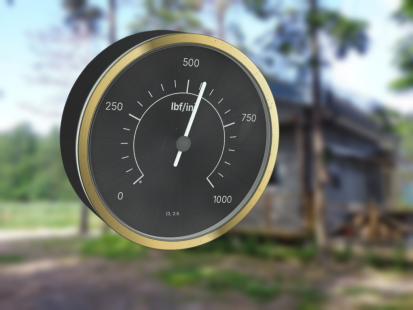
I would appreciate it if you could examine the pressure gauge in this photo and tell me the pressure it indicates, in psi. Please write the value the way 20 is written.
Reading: 550
